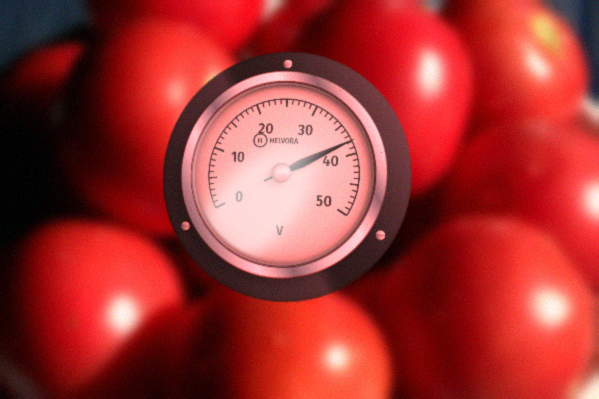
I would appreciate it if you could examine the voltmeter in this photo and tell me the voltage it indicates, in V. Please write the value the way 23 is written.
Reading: 38
